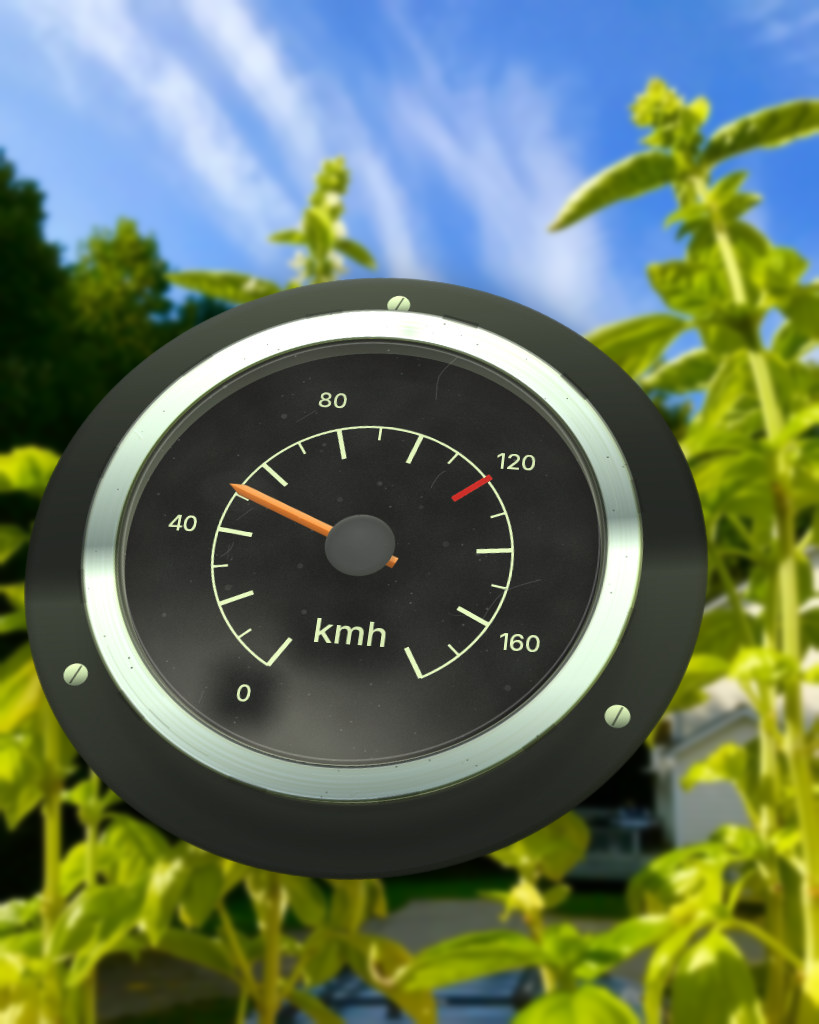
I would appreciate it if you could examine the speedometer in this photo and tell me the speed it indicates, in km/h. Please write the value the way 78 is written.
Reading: 50
